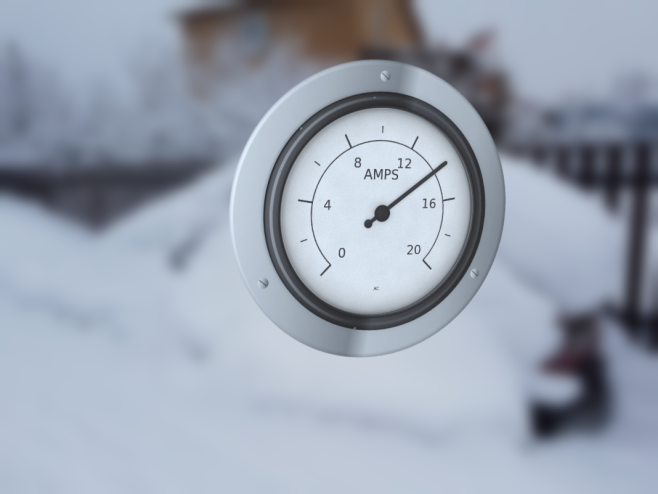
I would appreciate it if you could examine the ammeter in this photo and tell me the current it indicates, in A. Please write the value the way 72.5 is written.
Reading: 14
